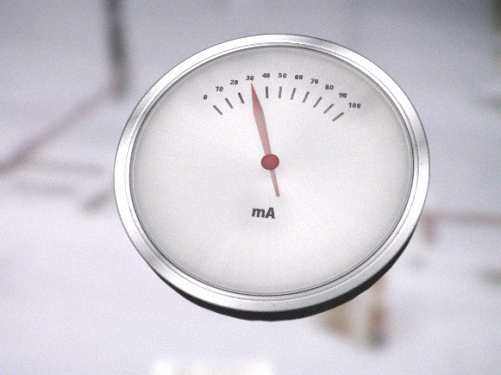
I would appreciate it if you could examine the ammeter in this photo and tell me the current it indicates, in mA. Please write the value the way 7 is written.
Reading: 30
